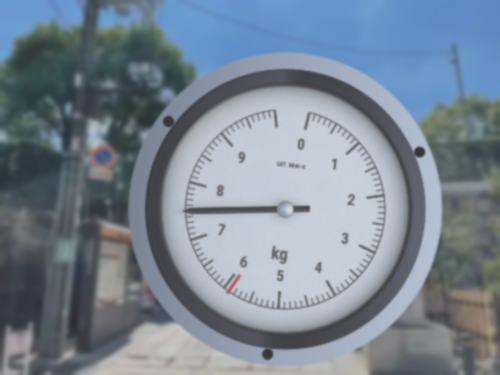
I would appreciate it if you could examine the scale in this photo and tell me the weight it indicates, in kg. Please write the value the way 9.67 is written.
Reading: 7.5
